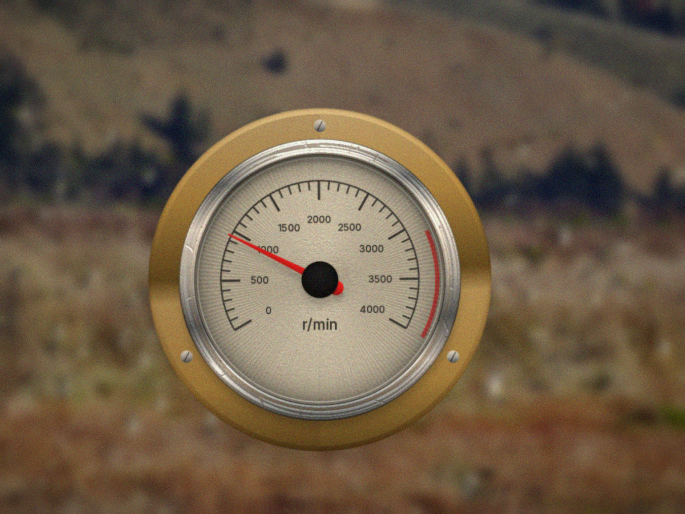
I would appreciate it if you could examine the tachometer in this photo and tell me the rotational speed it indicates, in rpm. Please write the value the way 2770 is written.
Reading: 950
